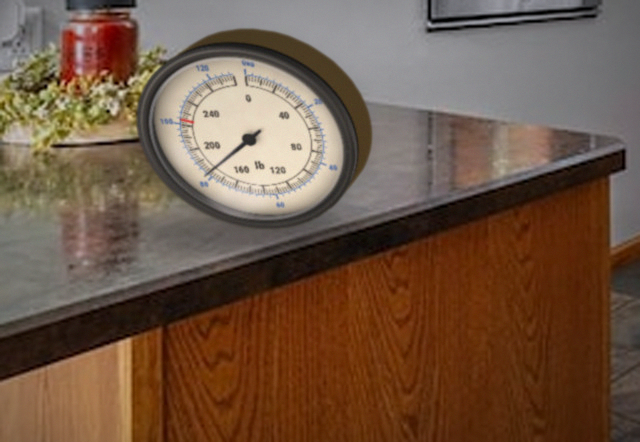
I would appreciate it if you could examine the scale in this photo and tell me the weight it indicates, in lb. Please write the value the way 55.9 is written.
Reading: 180
